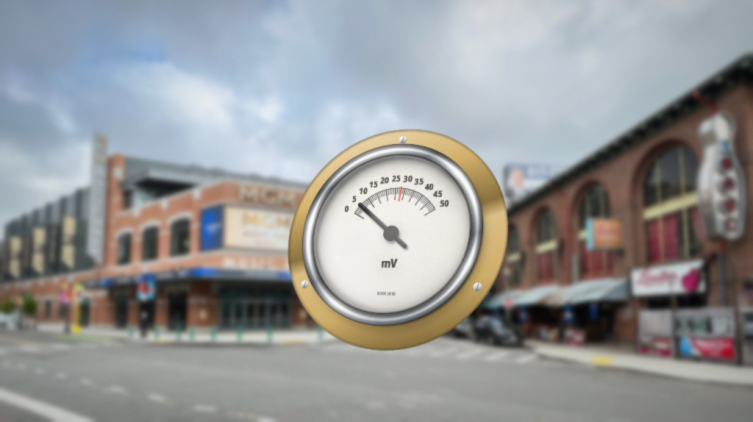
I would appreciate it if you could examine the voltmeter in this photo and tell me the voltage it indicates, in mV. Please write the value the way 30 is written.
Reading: 5
